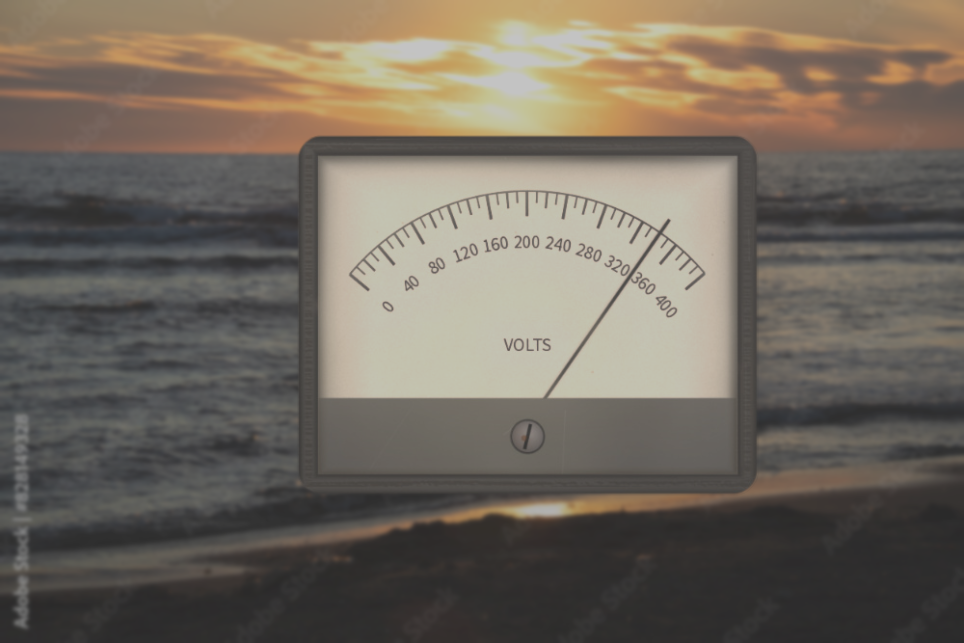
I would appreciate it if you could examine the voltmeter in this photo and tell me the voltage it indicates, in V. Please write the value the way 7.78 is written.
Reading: 340
